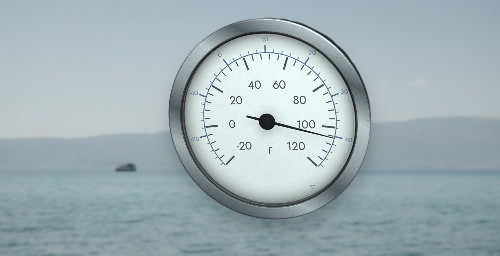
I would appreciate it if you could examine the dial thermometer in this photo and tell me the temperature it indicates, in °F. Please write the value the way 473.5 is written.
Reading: 104
